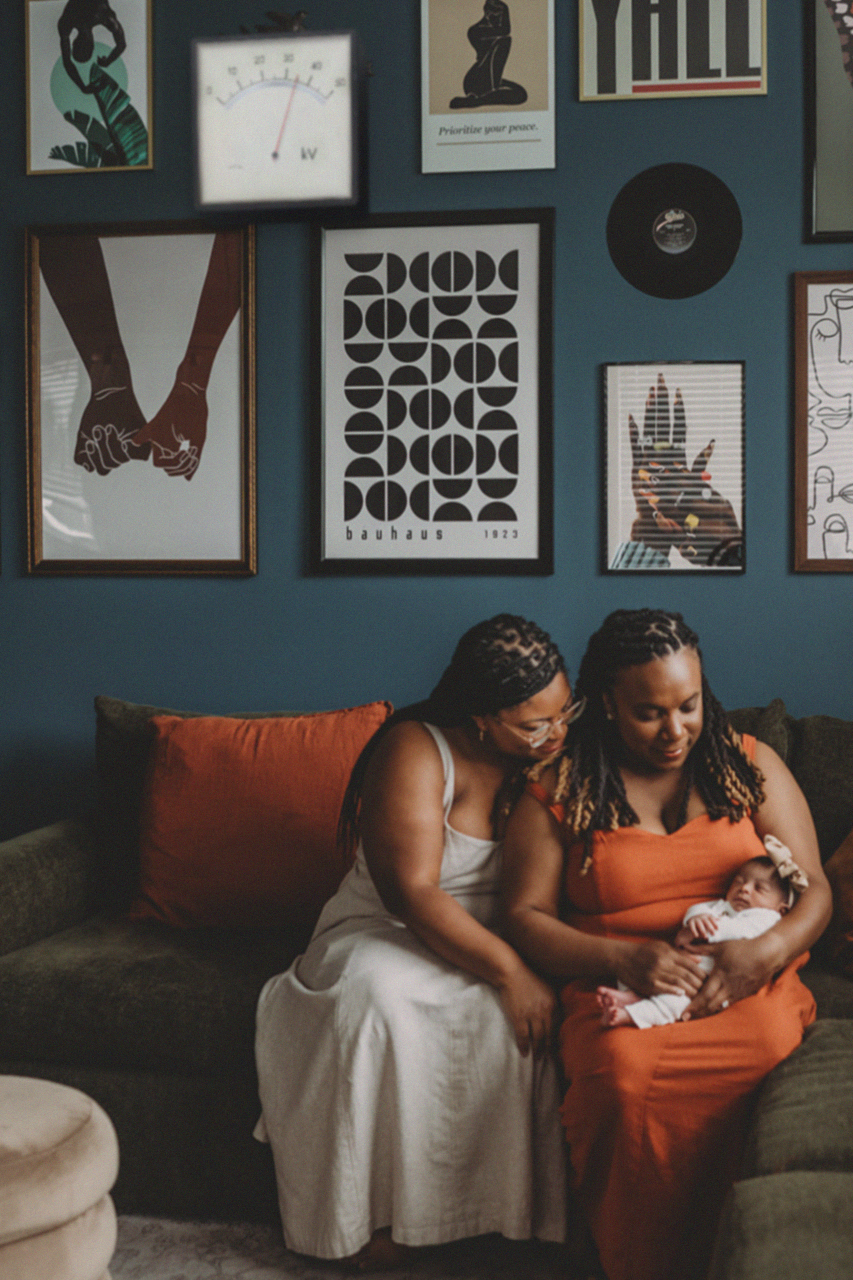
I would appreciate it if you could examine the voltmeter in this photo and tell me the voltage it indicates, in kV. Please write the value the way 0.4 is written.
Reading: 35
